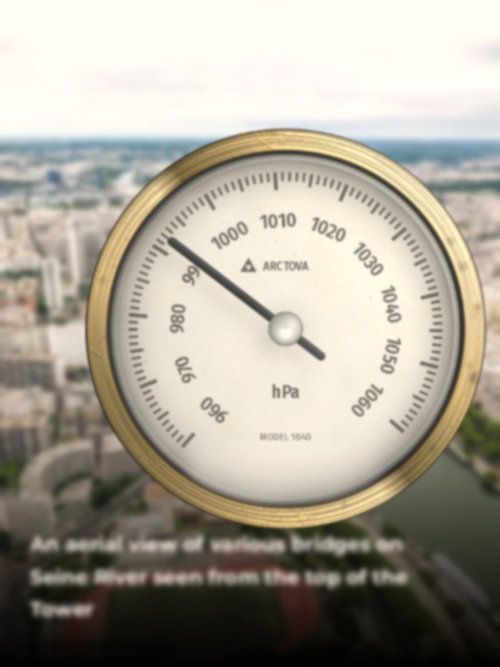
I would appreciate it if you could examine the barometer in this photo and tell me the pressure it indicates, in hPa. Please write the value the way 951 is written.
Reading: 992
